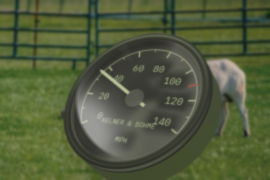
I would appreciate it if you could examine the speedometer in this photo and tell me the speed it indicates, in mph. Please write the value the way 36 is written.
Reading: 35
